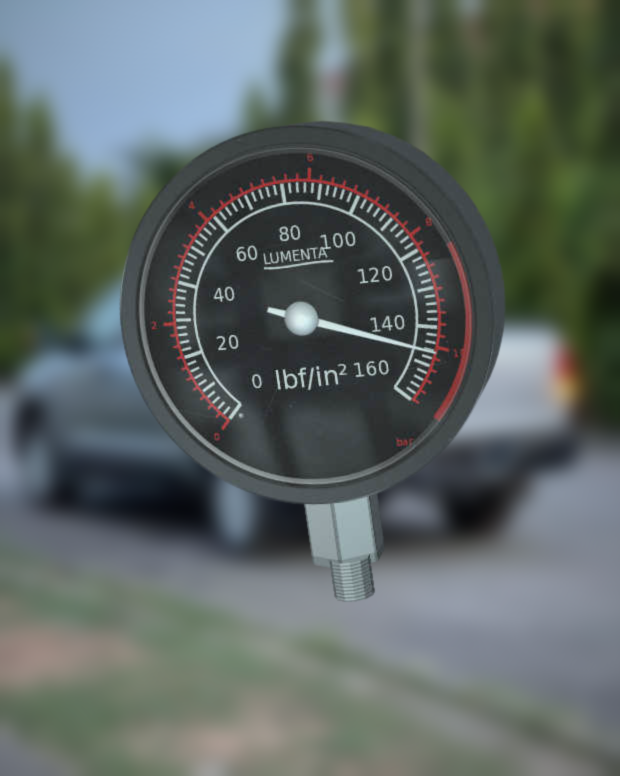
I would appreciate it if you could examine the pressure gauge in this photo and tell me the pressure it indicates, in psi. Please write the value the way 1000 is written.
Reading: 146
